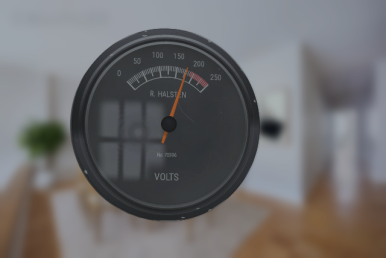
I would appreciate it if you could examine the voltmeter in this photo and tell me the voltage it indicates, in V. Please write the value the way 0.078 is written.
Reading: 175
